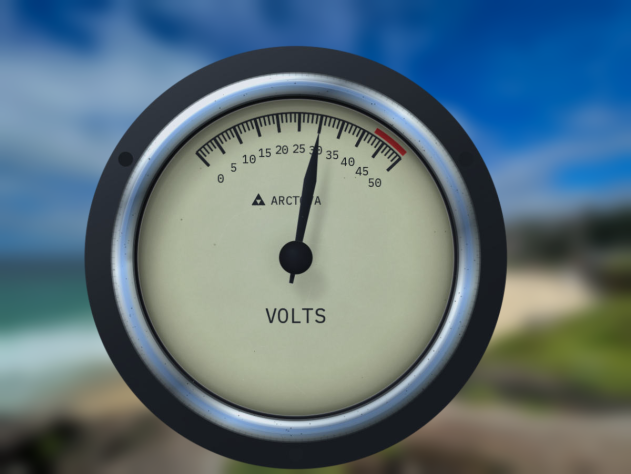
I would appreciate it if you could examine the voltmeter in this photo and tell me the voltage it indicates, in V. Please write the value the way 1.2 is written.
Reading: 30
